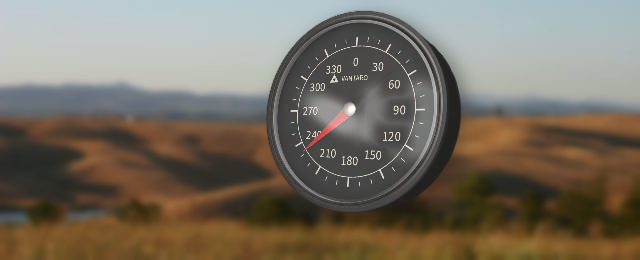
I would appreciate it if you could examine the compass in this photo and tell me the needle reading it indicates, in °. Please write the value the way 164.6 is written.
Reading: 230
